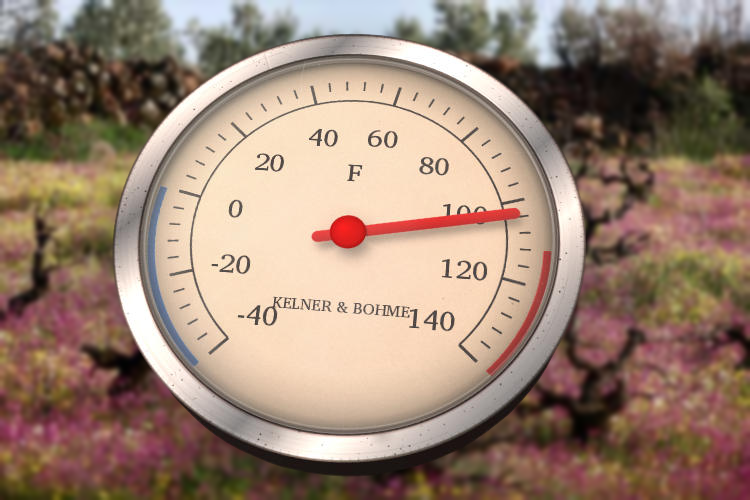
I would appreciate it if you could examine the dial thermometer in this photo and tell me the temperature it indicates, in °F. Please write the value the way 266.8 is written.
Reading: 104
